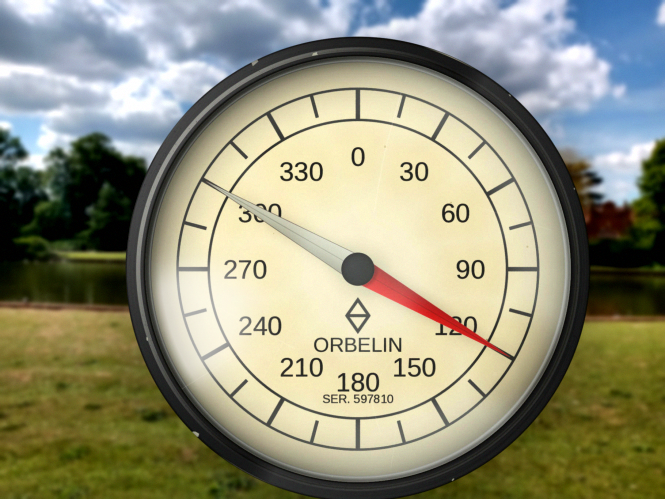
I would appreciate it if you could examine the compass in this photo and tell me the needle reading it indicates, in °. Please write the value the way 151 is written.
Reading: 120
